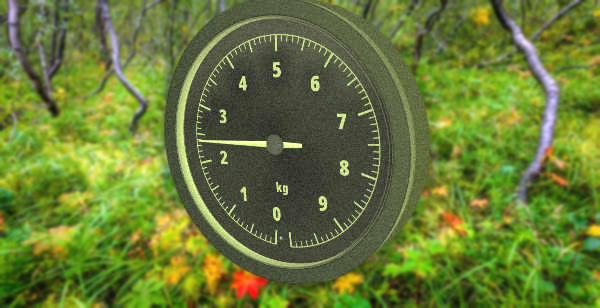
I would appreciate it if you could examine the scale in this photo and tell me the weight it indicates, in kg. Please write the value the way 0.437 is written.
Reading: 2.4
